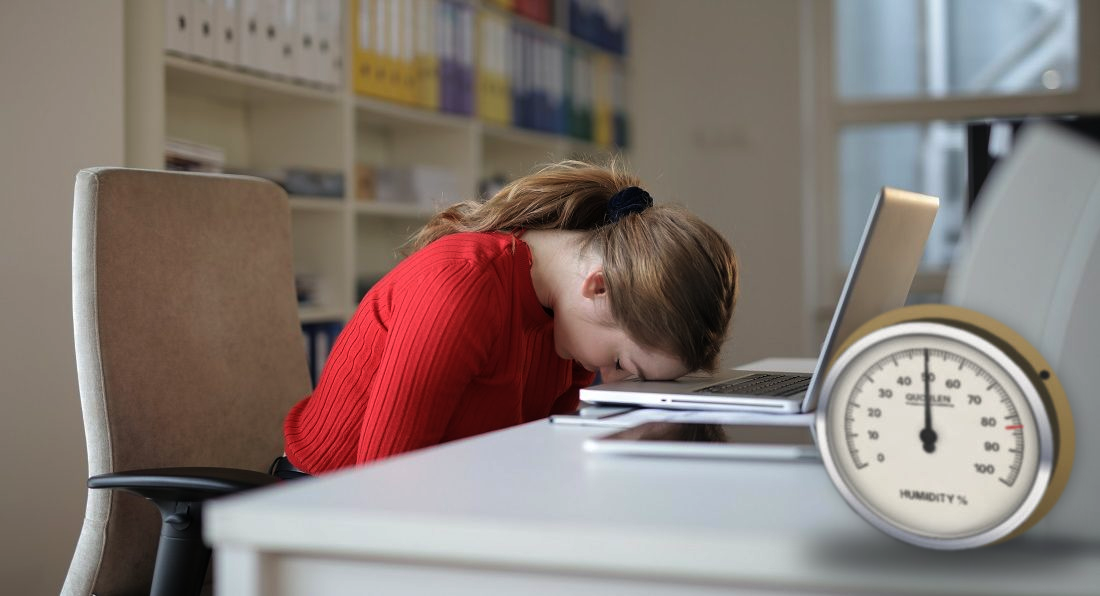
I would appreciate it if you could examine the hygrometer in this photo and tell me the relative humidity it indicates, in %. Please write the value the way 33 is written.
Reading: 50
